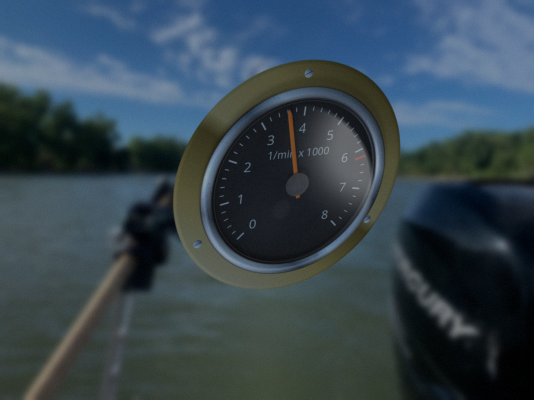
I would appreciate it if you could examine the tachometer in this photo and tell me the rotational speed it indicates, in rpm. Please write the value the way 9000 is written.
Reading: 3600
